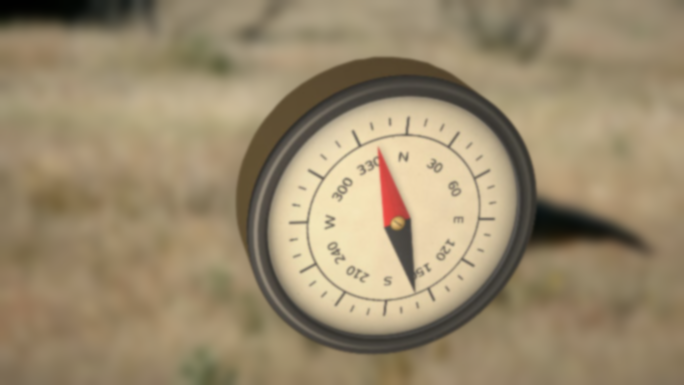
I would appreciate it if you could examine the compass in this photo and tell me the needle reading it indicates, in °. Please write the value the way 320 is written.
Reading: 340
